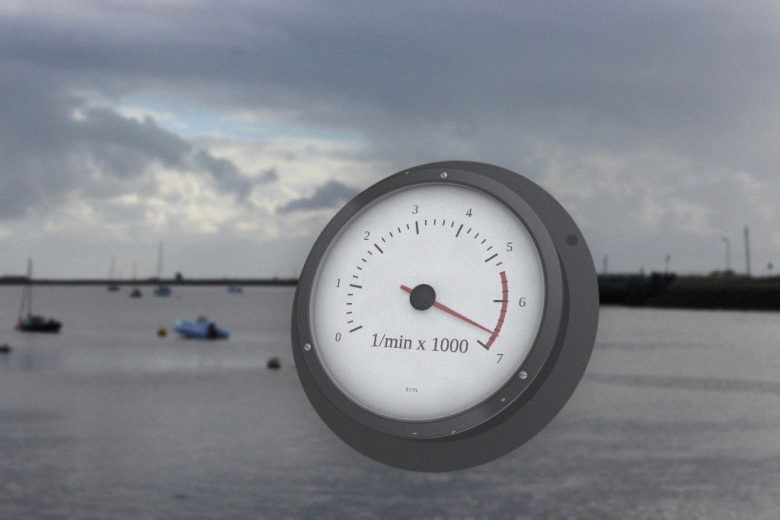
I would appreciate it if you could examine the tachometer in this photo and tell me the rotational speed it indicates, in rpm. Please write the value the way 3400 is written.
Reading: 6700
